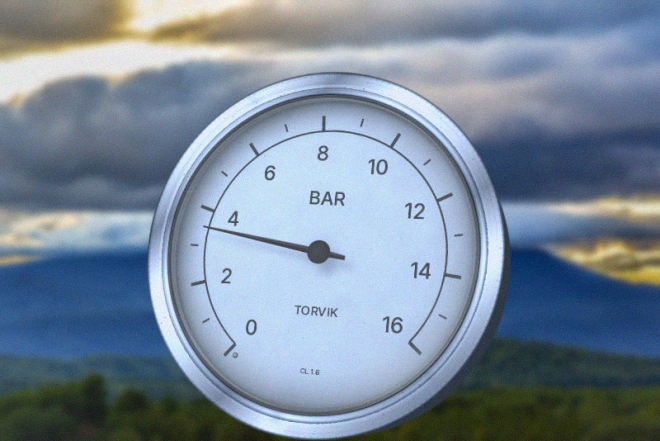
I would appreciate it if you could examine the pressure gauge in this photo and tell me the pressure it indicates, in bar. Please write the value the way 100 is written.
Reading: 3.5
